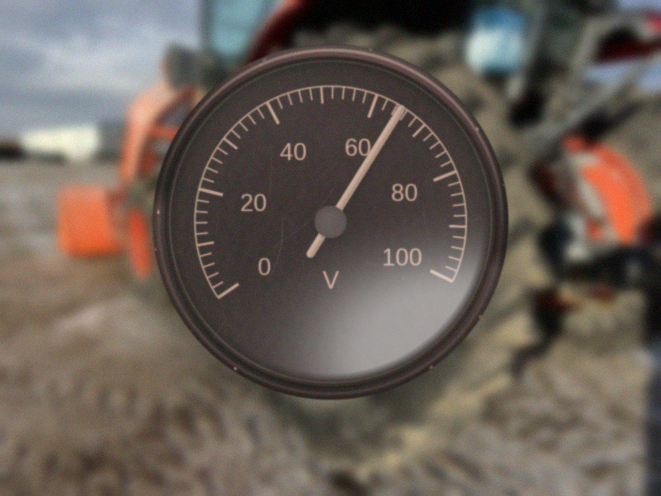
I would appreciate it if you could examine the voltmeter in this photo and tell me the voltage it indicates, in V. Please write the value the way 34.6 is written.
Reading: 65
